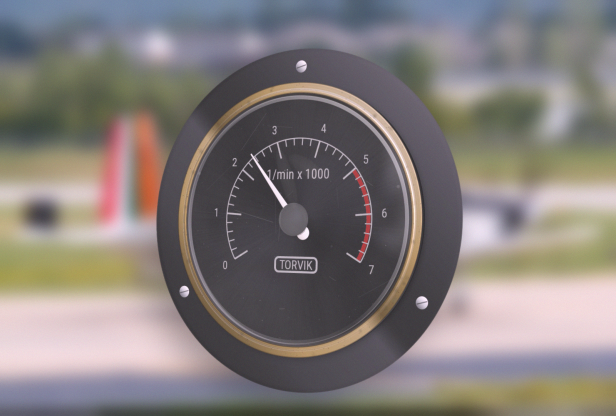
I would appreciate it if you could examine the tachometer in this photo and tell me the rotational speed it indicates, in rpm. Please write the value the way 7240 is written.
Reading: 2400
